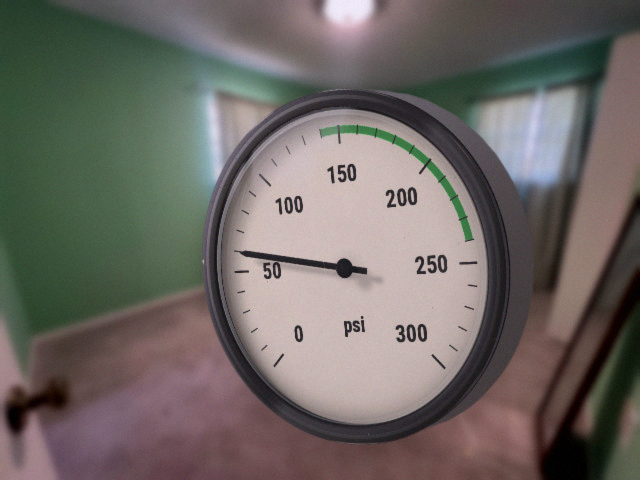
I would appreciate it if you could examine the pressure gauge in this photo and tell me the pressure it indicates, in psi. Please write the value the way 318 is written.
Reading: 60
